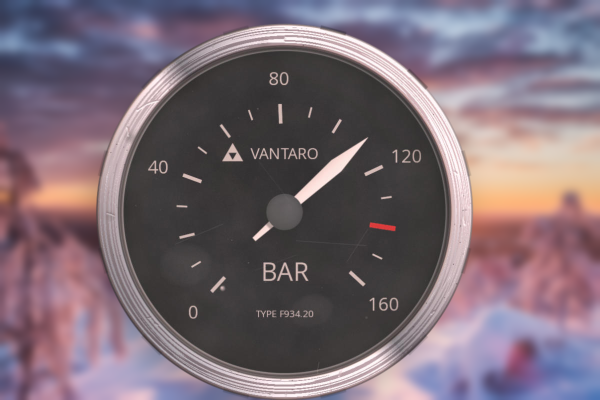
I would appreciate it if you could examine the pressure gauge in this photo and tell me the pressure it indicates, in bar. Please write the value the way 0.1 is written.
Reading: 110
